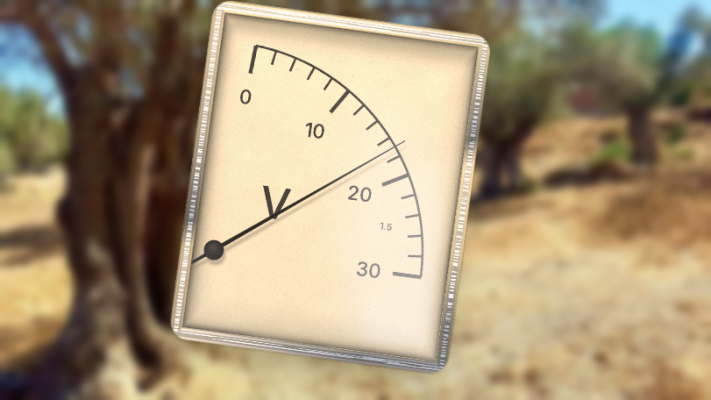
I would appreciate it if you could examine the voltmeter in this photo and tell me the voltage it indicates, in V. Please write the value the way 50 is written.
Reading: 17
